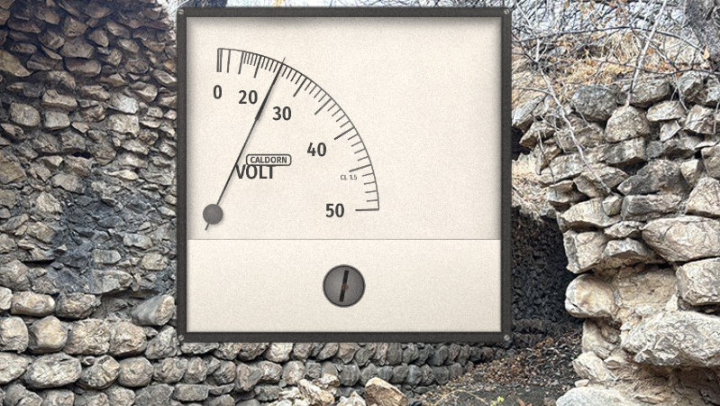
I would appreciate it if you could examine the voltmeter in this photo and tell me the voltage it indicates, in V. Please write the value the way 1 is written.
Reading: 25
